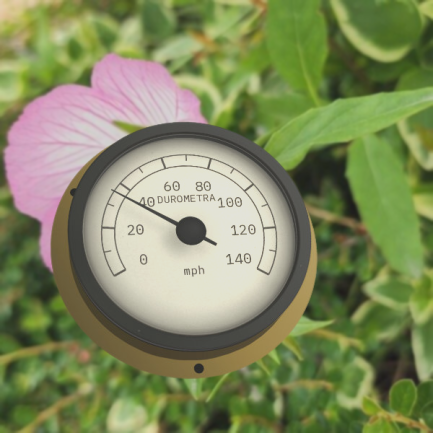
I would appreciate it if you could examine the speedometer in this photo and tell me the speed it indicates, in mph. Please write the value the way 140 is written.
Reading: 35
